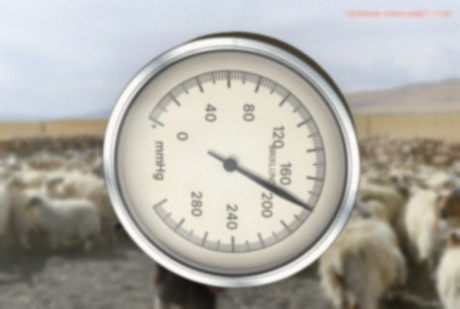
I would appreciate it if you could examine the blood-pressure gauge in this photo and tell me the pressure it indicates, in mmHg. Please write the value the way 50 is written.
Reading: 180
